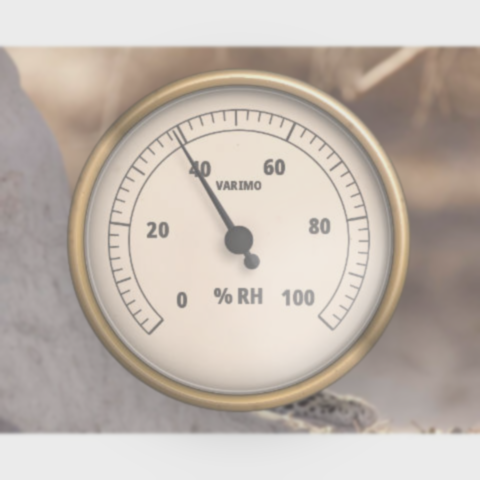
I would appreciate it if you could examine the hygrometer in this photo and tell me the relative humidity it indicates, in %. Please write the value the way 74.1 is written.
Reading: 39
